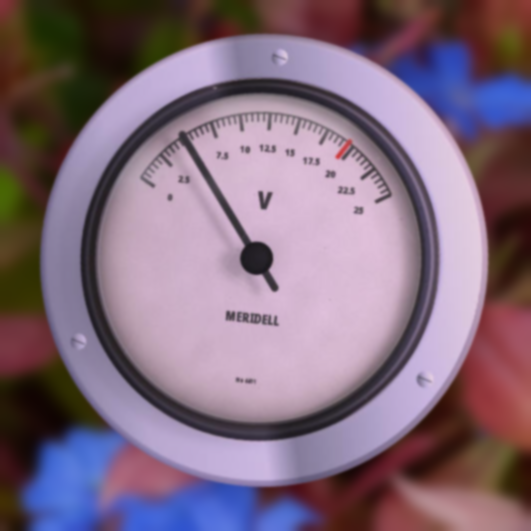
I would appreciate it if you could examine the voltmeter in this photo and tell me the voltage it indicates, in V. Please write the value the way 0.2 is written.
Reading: 5
